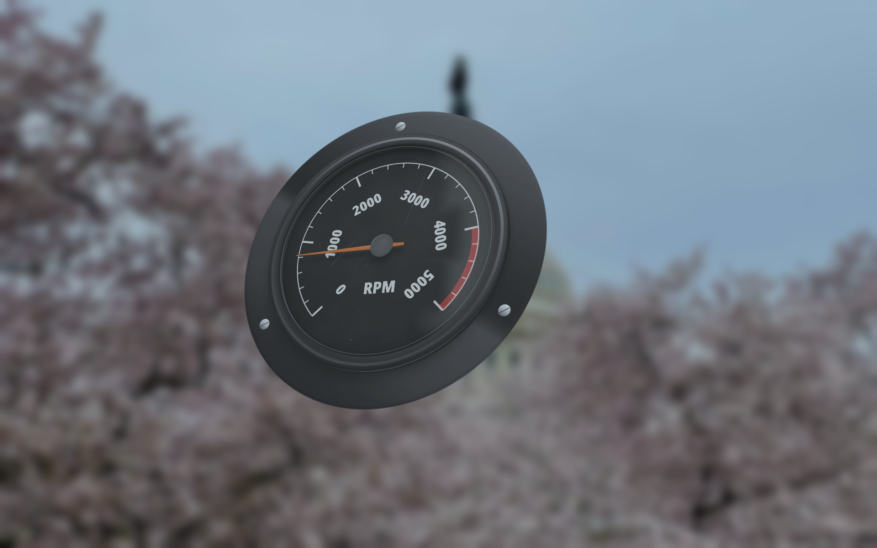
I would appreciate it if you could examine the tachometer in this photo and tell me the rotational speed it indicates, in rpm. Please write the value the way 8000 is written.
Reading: 800
